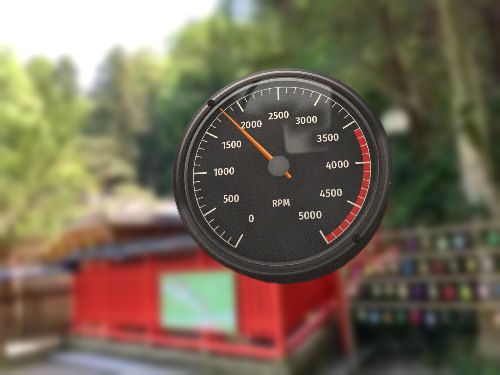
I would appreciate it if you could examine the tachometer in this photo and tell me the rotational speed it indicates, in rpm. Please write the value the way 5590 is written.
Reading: 1800
